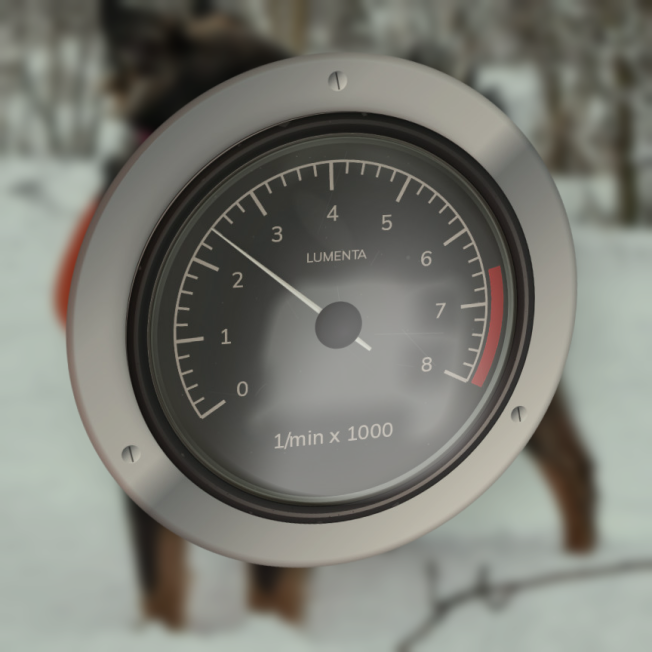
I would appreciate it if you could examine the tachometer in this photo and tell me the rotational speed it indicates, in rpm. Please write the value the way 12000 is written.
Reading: 2400
